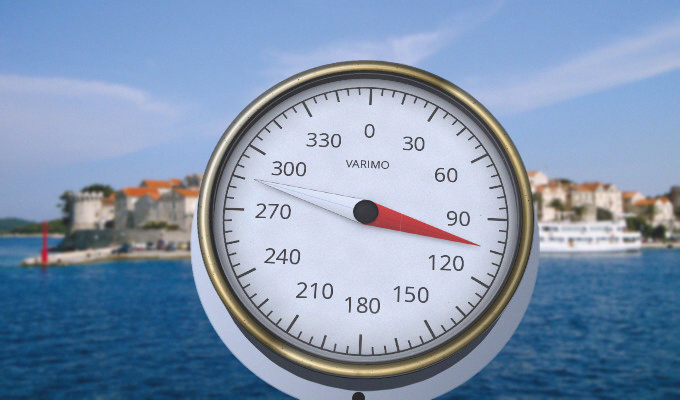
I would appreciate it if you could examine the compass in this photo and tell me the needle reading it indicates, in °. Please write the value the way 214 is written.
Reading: 105
